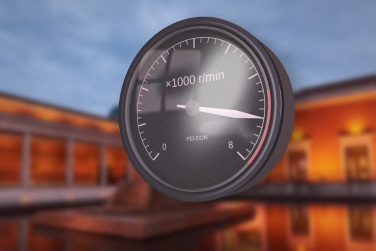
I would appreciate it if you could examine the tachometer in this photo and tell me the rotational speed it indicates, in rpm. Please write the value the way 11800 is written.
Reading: 7000
